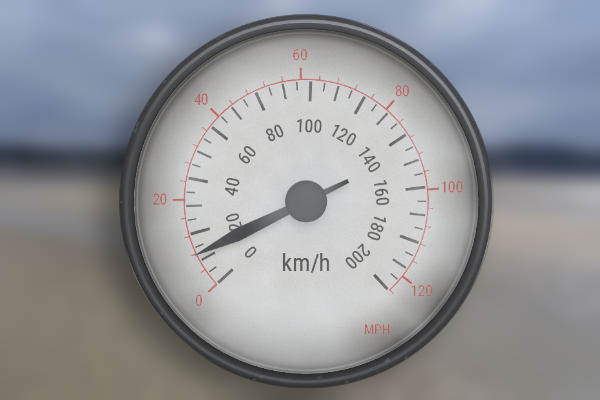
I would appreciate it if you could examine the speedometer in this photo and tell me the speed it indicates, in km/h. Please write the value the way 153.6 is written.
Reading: 12.5
